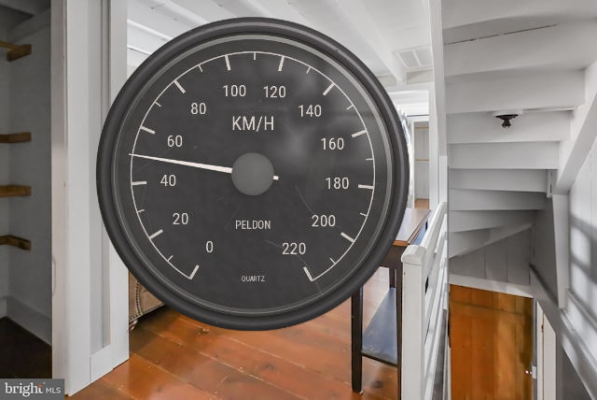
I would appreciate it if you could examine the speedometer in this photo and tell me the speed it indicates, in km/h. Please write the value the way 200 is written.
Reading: 50
